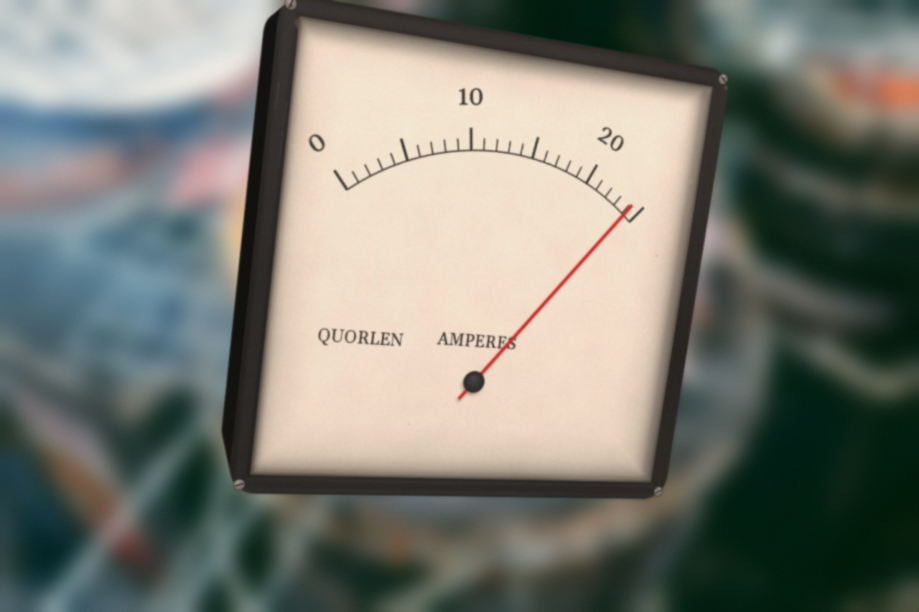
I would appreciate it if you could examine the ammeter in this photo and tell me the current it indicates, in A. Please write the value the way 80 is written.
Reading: 24
